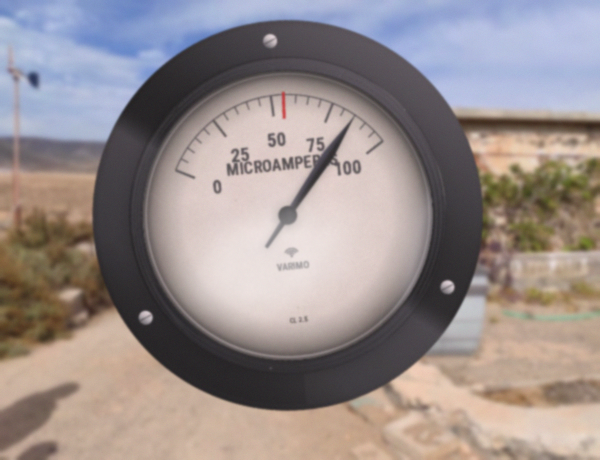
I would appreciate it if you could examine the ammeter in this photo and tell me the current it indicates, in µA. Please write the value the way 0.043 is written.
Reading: 85
